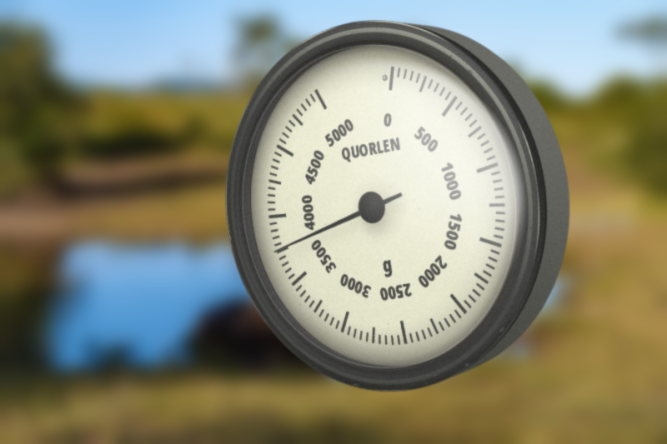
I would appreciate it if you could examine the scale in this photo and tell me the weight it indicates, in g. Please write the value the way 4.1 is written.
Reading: 3750
